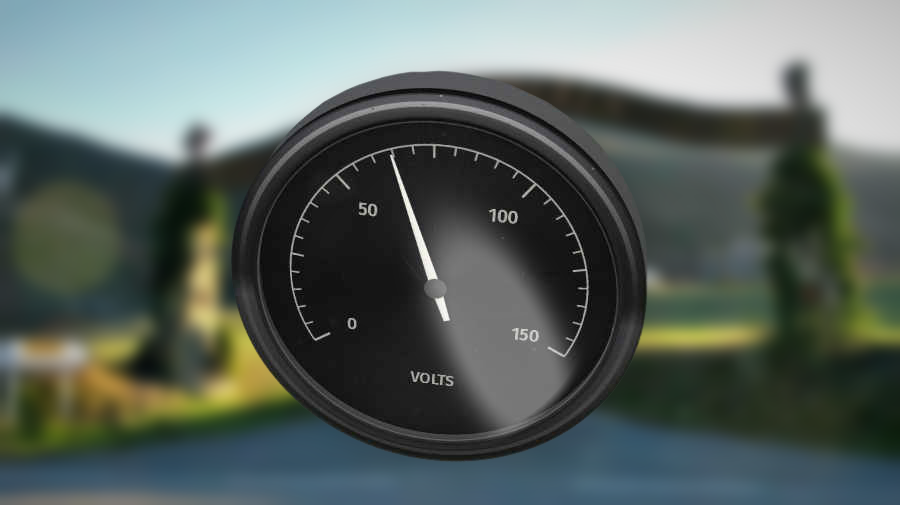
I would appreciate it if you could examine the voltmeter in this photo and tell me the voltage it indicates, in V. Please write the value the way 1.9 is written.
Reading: 65
